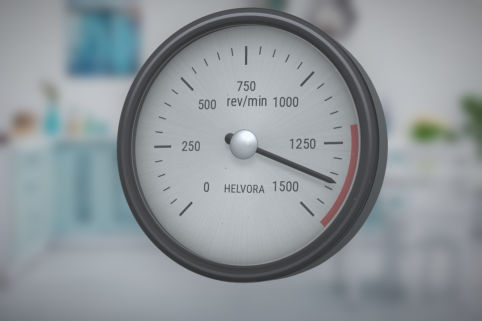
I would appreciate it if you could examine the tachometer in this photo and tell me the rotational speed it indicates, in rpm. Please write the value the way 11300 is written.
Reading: 1375
